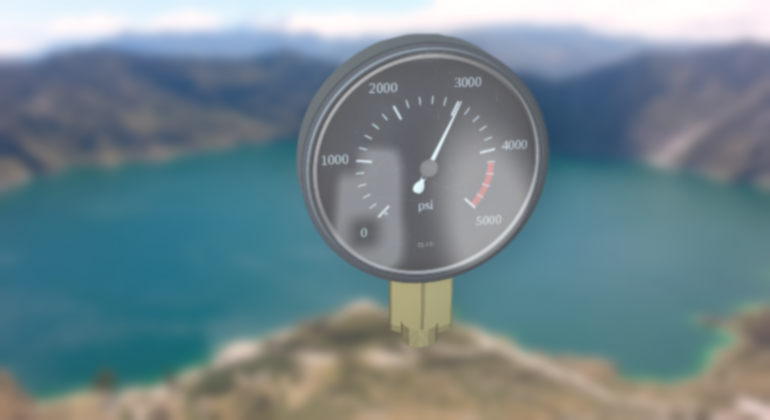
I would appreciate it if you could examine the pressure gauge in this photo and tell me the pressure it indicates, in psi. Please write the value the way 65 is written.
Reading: 3000
